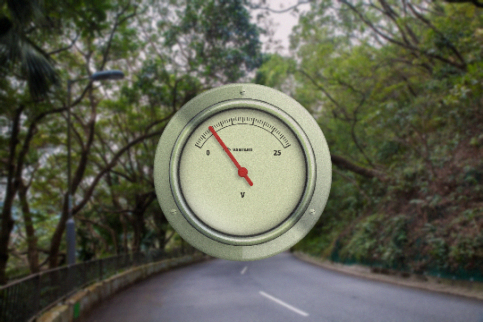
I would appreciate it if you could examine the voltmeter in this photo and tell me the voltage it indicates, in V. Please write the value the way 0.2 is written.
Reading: 5
